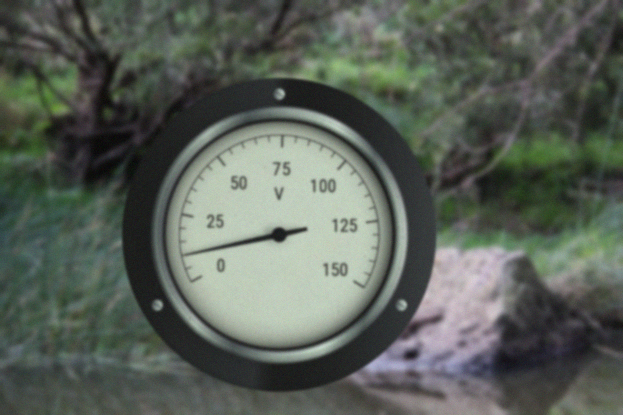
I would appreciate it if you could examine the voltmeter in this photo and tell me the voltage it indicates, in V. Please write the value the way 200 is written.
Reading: 10
